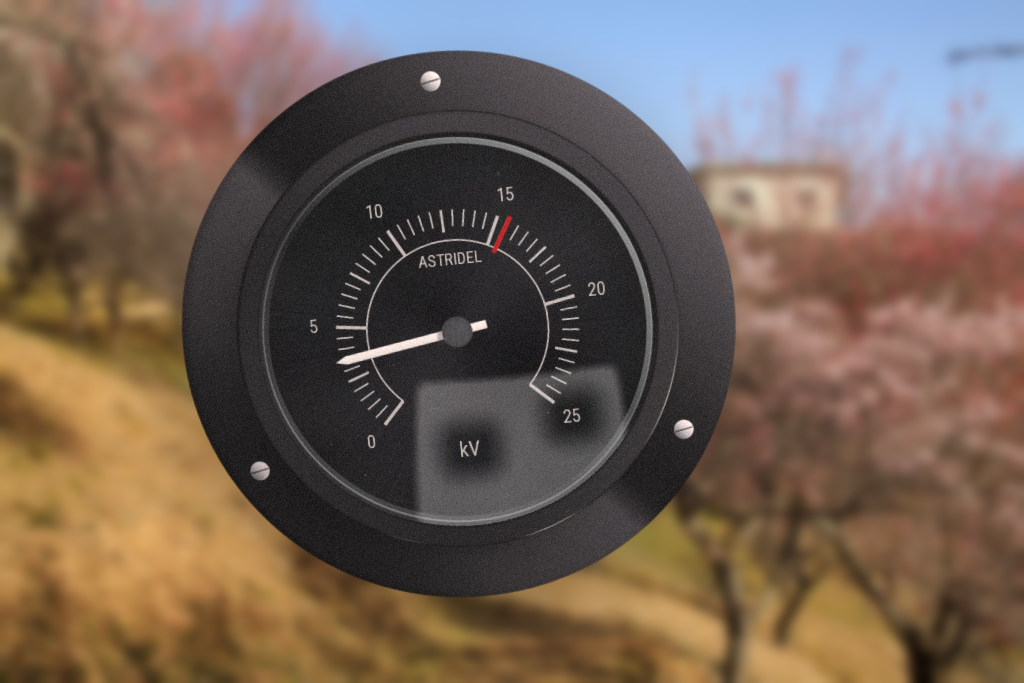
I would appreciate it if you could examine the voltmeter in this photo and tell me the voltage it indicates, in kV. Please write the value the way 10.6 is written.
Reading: 3.5
